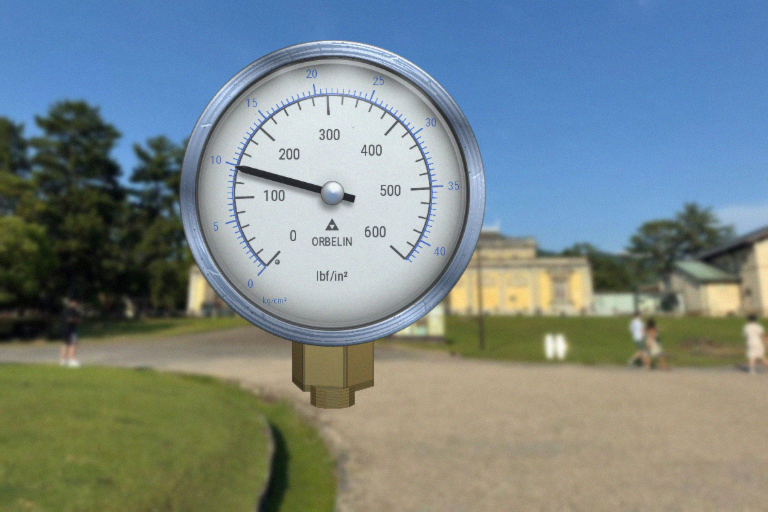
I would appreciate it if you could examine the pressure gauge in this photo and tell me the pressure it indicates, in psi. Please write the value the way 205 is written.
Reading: 140
